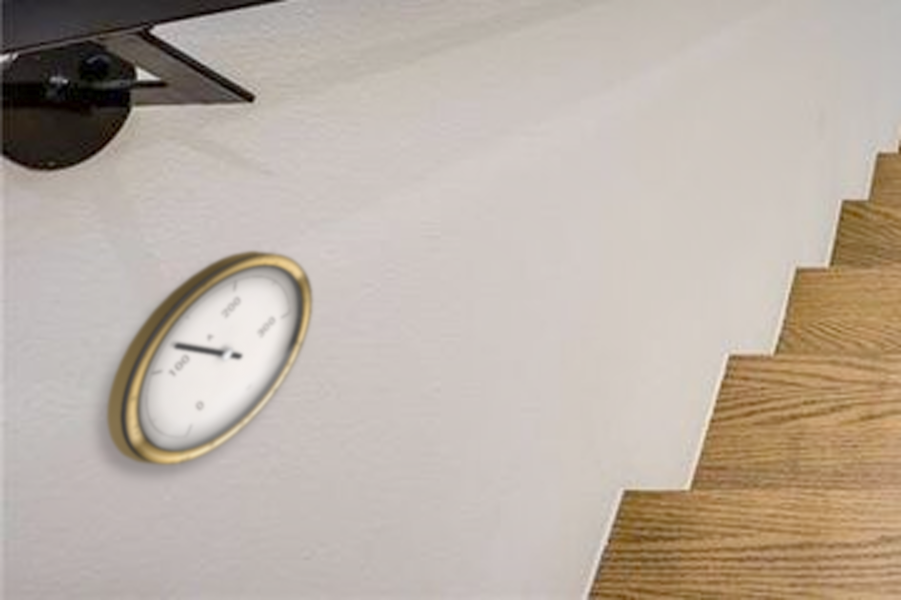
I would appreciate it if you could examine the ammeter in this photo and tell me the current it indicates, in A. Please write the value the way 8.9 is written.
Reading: 125
